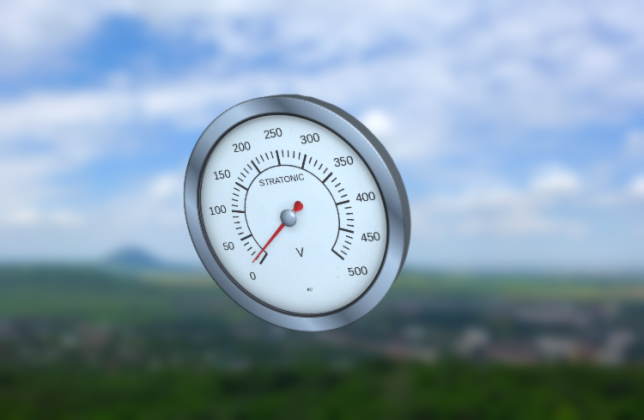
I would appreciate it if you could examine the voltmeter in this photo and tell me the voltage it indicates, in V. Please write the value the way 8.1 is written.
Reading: 10
